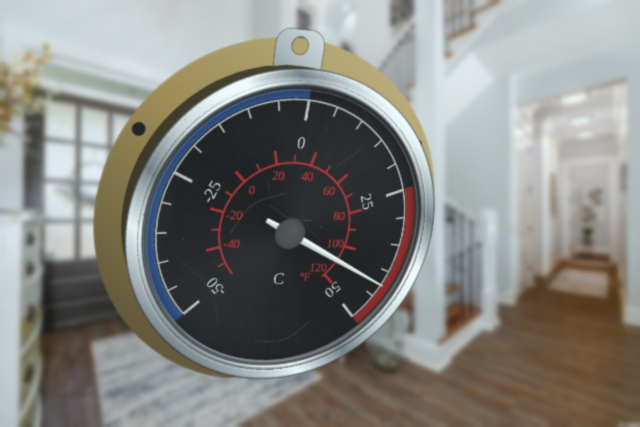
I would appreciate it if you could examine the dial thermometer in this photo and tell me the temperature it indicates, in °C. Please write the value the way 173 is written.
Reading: 42.5
